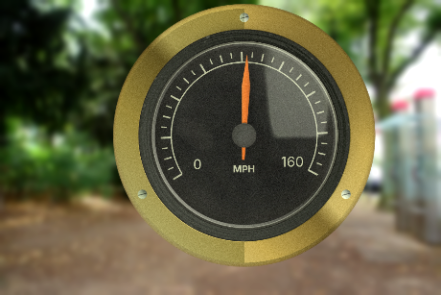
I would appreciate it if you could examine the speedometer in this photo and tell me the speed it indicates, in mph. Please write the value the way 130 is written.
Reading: 82.5
